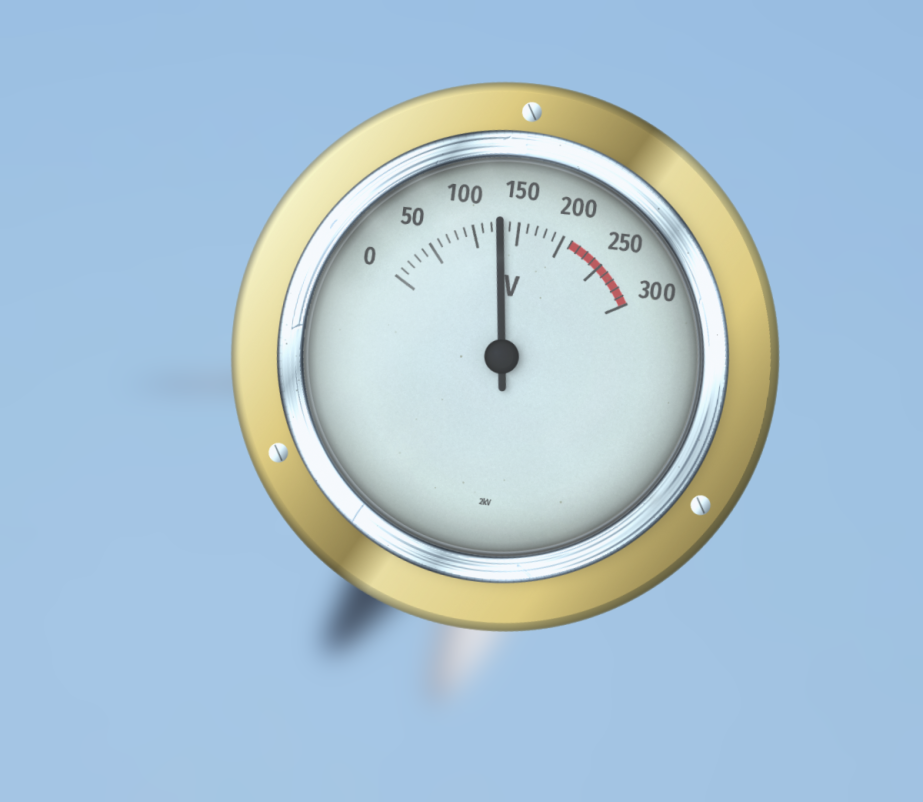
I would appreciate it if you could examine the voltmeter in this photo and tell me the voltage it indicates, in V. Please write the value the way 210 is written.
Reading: 130
